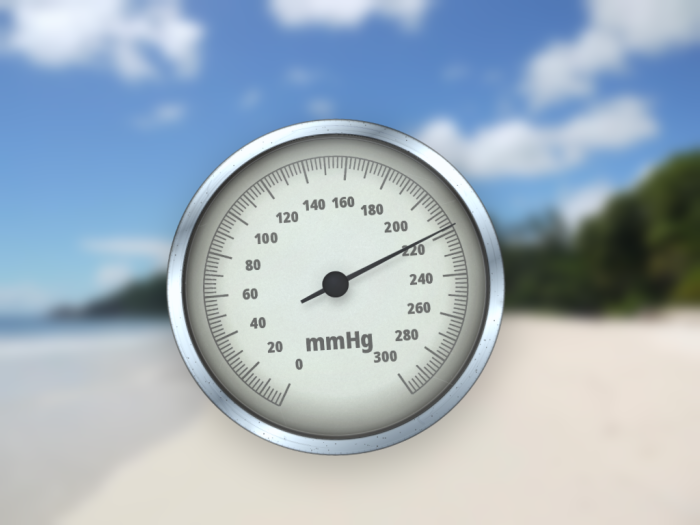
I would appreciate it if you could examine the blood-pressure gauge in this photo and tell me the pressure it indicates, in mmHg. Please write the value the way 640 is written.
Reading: 218
